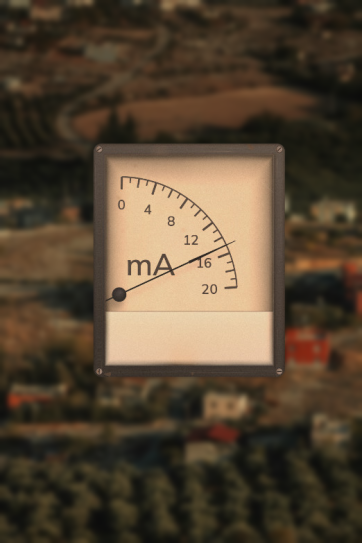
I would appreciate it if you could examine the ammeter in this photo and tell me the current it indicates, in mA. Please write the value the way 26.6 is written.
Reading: 15
